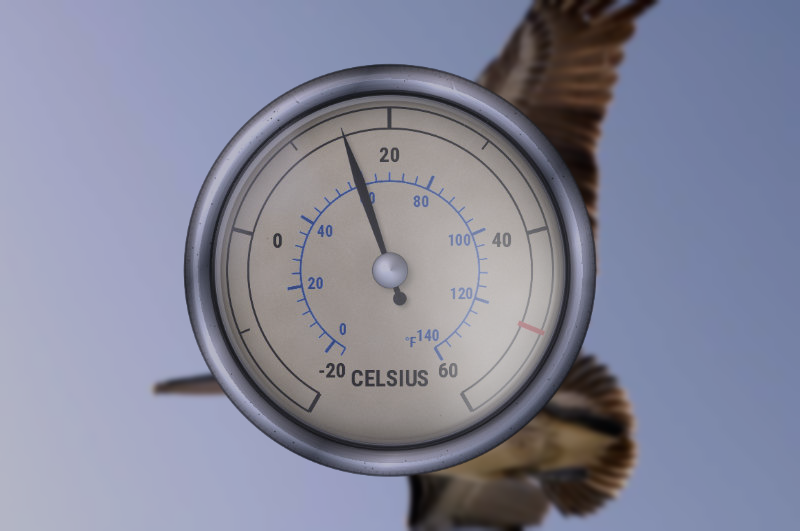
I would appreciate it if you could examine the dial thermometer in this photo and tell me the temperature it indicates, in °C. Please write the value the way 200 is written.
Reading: 15
